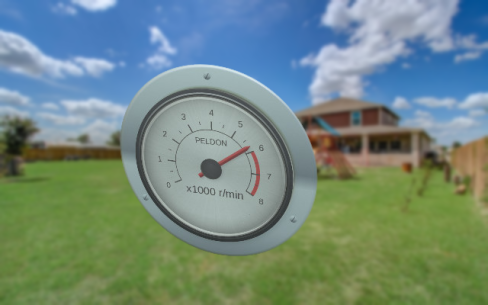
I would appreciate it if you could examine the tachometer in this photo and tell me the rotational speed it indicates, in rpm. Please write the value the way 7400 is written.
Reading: 5750
